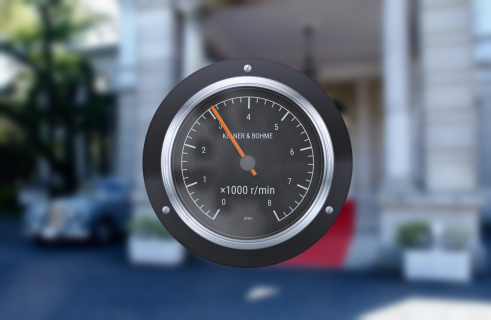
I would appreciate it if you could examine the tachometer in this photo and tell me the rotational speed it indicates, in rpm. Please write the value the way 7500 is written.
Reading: 3100
